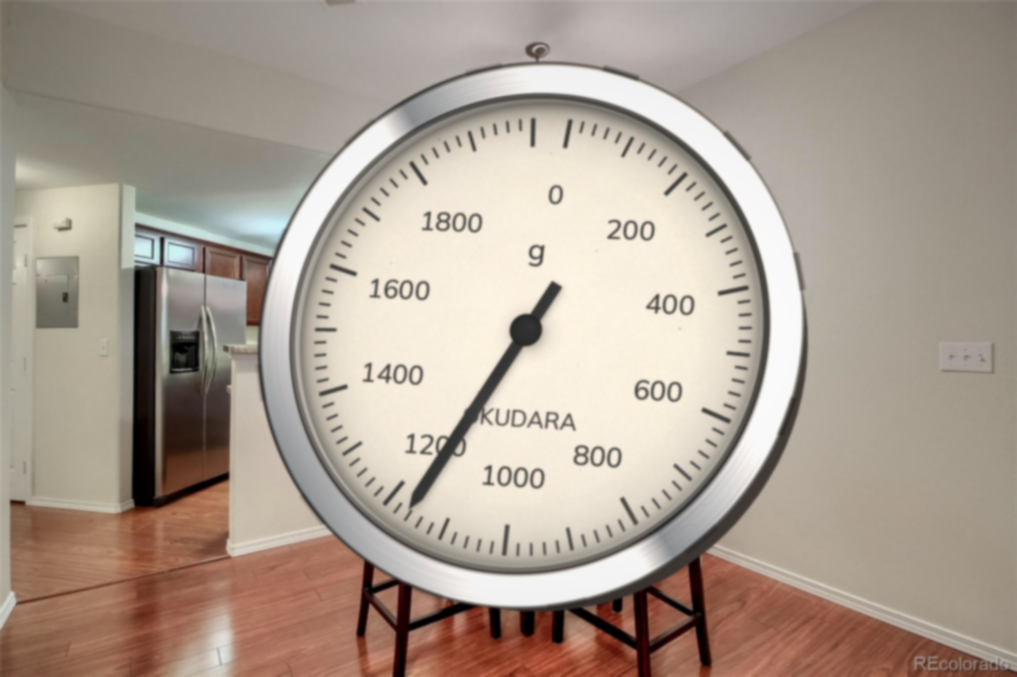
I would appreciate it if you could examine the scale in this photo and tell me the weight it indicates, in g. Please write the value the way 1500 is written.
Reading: 1160
